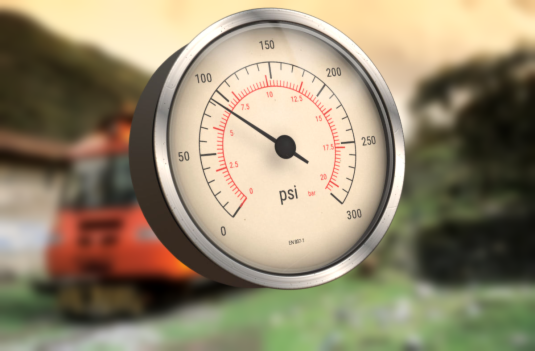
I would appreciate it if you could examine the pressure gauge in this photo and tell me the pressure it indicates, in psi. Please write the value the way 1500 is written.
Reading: 90
